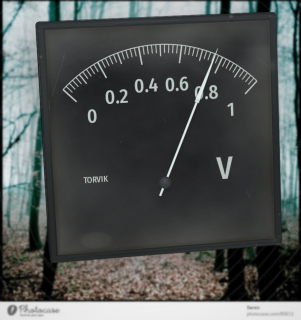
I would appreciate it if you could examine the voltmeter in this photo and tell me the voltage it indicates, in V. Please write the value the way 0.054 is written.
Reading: 0.76
